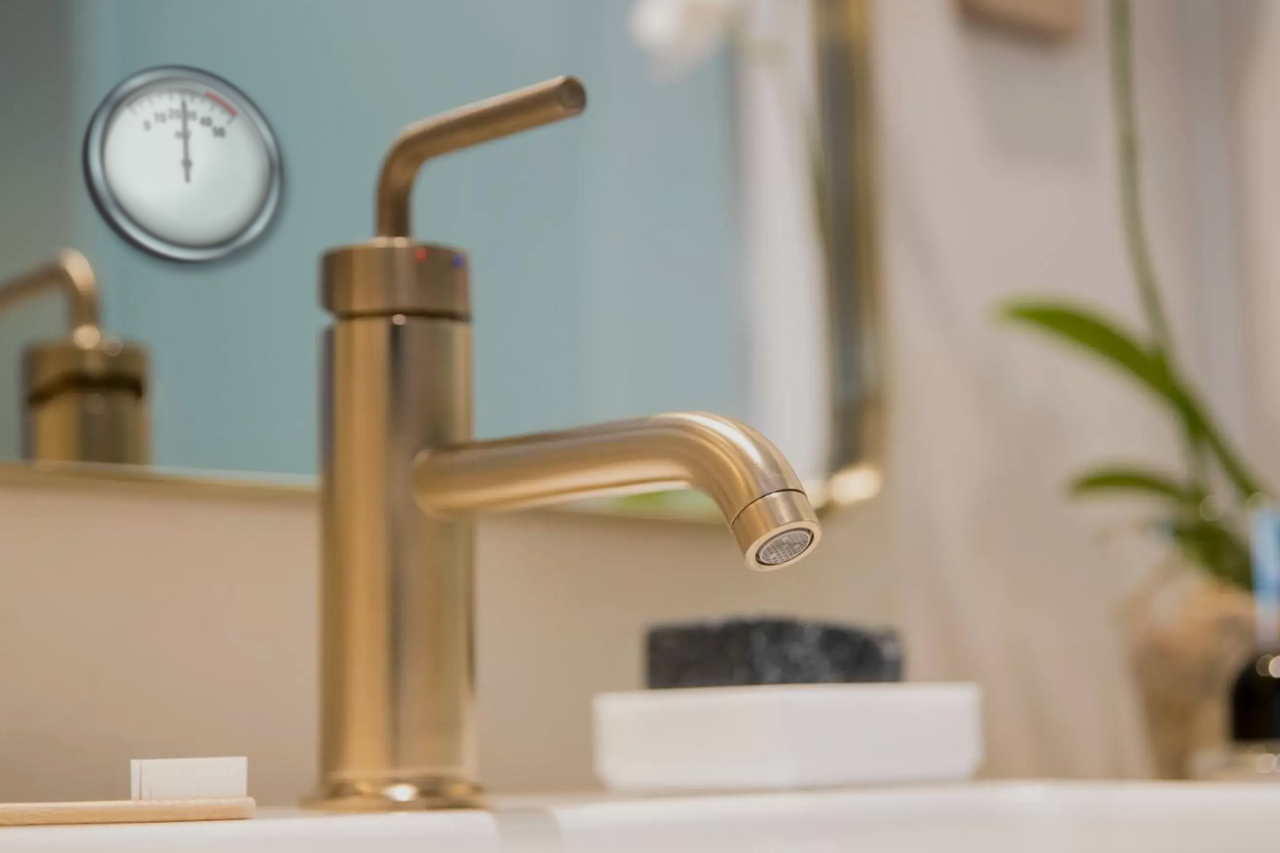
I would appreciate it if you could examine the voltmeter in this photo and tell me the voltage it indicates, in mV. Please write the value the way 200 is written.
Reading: 25
